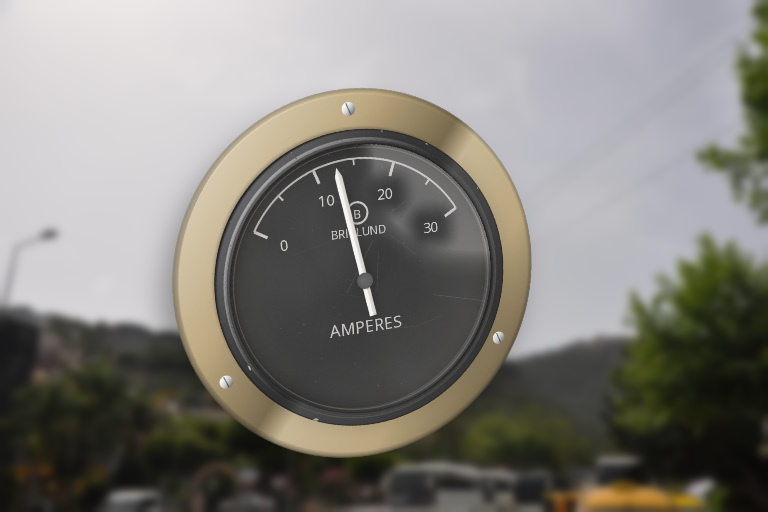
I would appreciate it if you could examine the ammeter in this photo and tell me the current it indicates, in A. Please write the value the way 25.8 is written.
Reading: 12.5
